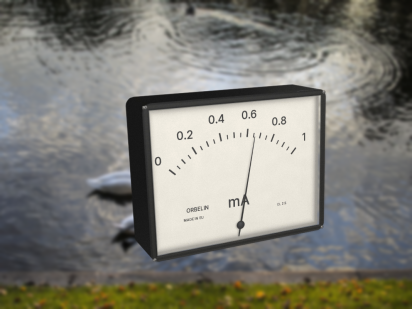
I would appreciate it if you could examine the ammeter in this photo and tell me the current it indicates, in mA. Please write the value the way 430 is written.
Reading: 0.65
